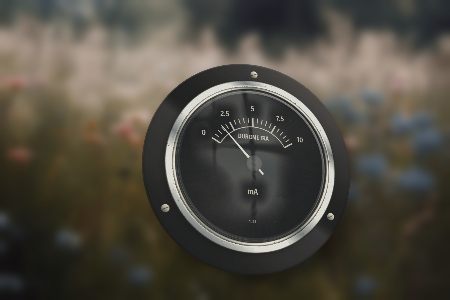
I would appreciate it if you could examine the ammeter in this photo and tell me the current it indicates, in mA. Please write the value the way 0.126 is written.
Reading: 1.5
